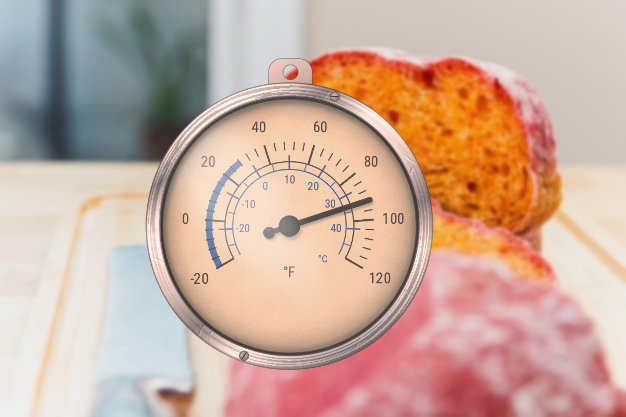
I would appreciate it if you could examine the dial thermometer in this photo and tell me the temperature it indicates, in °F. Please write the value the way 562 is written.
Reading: 92
